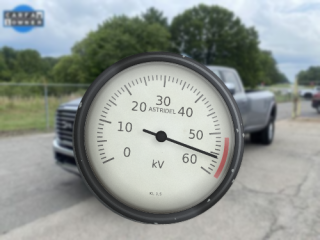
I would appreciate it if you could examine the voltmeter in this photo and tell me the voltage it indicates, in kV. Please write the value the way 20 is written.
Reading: 56
